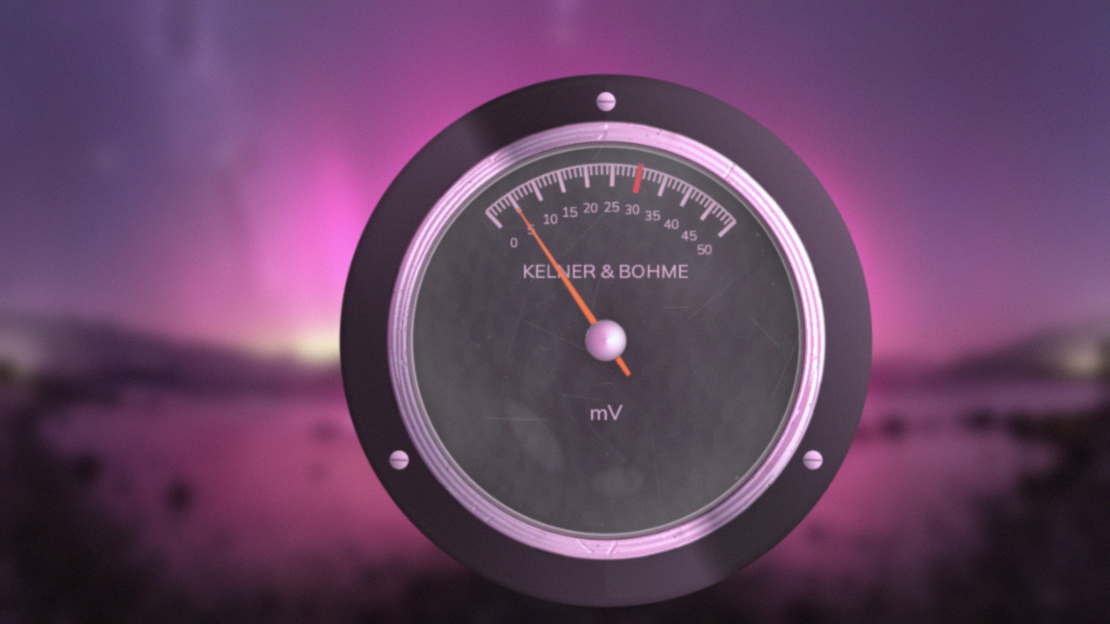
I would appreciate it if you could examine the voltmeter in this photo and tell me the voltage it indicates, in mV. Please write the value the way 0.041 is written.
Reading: 5
